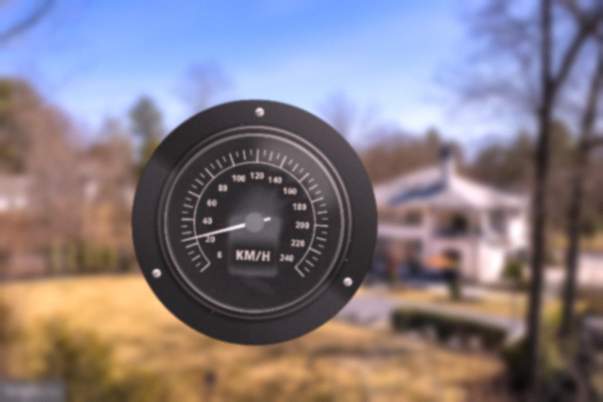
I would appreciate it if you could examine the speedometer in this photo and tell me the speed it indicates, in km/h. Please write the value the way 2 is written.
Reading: 25
